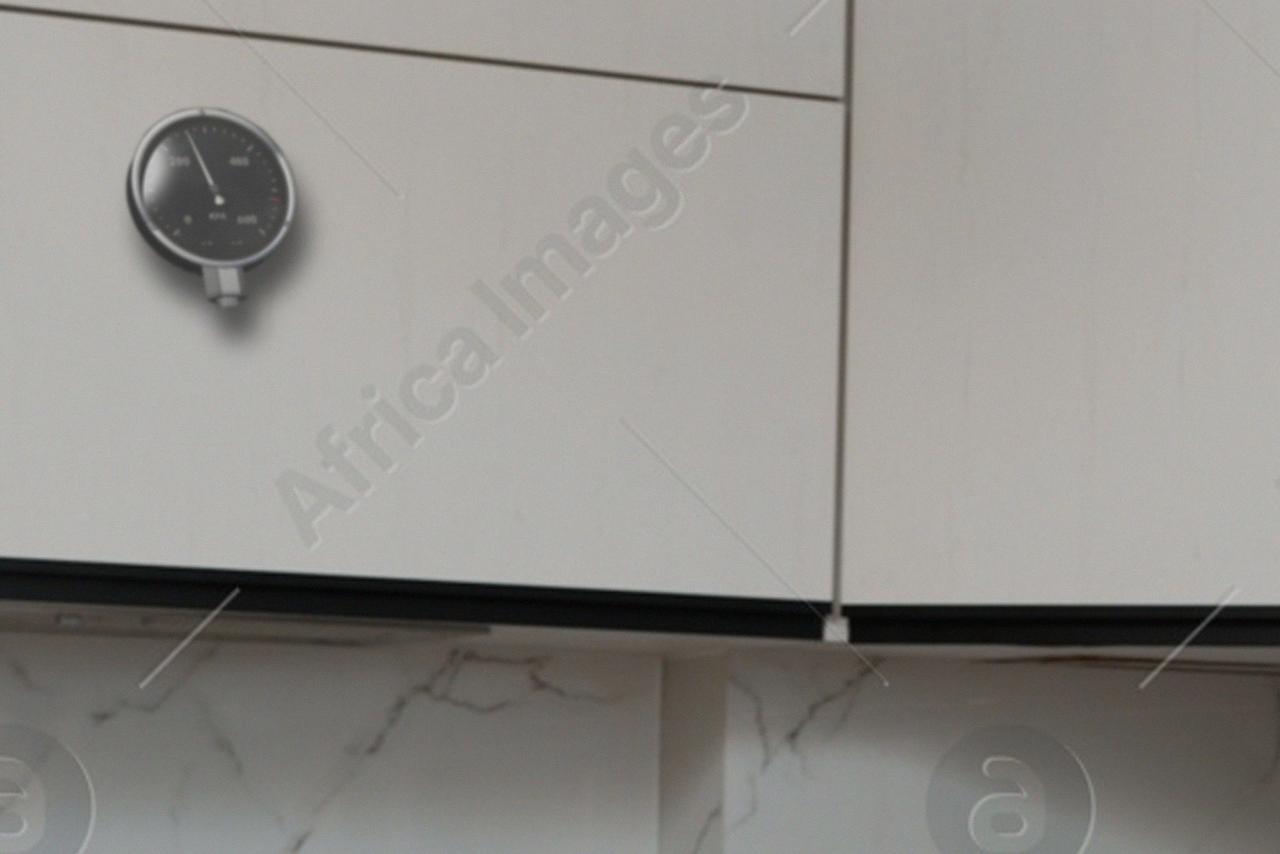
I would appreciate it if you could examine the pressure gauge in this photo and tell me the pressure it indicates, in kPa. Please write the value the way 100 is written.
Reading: 260
